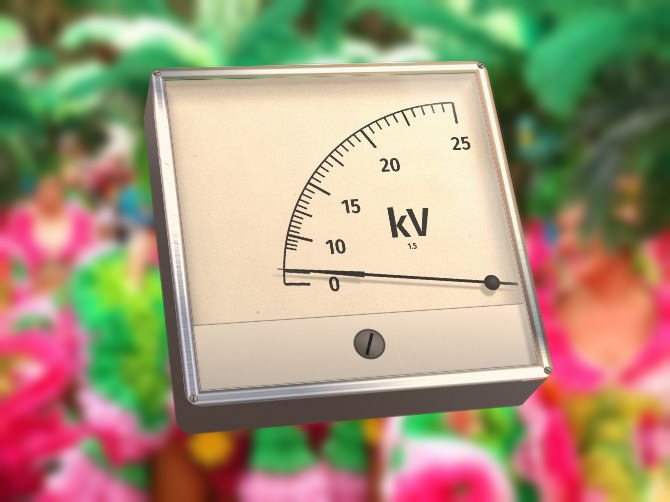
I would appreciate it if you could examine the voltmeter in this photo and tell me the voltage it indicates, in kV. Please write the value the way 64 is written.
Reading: 5
